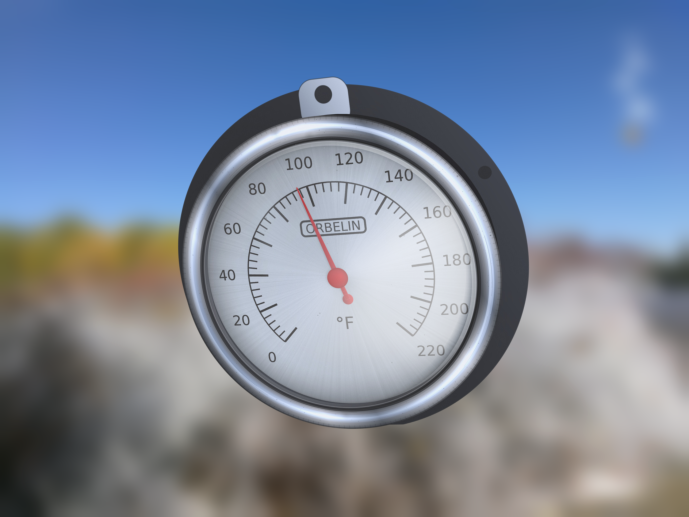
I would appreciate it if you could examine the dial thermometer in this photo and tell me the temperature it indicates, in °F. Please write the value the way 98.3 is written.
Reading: 96
